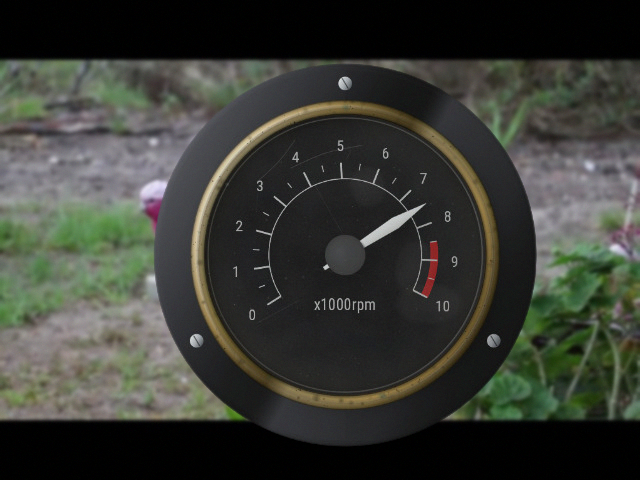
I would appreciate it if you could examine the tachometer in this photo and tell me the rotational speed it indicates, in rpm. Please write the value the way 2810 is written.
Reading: 7500
